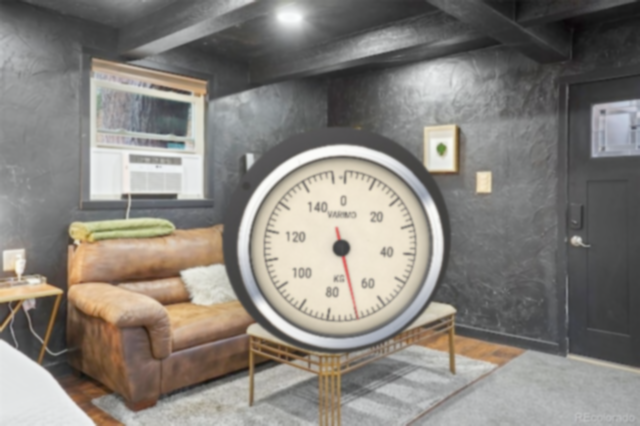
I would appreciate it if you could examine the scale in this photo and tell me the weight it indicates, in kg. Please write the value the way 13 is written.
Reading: 70
